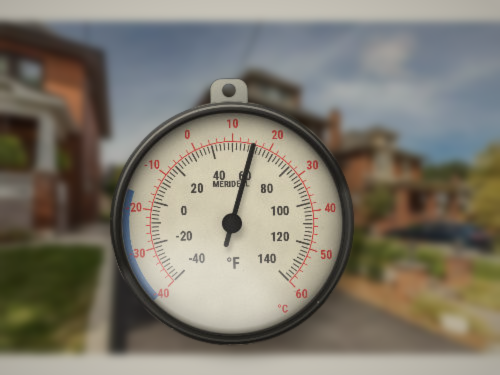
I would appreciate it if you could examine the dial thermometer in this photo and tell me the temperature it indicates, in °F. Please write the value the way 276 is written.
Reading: 60
